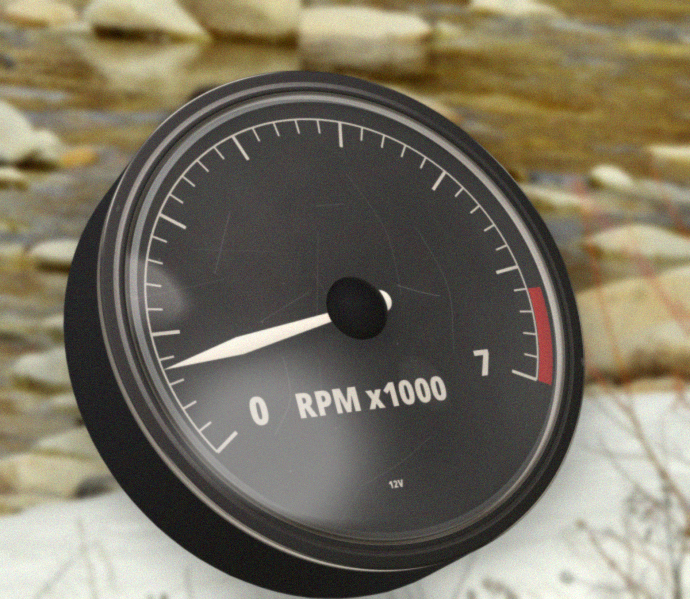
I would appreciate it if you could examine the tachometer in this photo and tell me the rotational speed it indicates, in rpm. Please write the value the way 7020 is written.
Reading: 700
